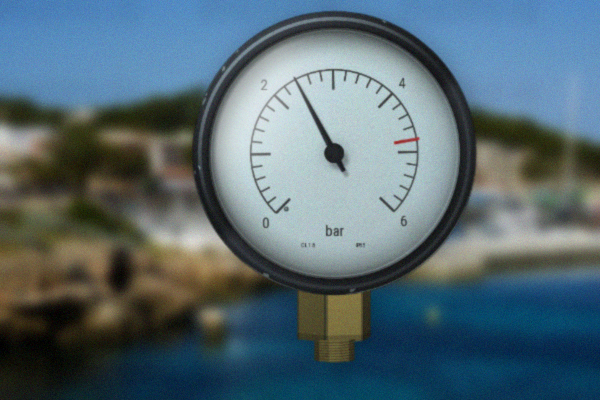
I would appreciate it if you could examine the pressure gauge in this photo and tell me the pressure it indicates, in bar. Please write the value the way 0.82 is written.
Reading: 2.4
